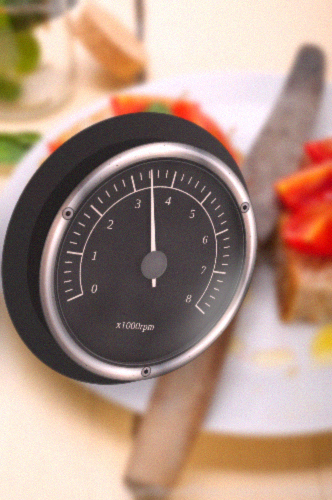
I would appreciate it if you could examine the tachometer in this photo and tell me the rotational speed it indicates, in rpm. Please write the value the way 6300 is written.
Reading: 3400
